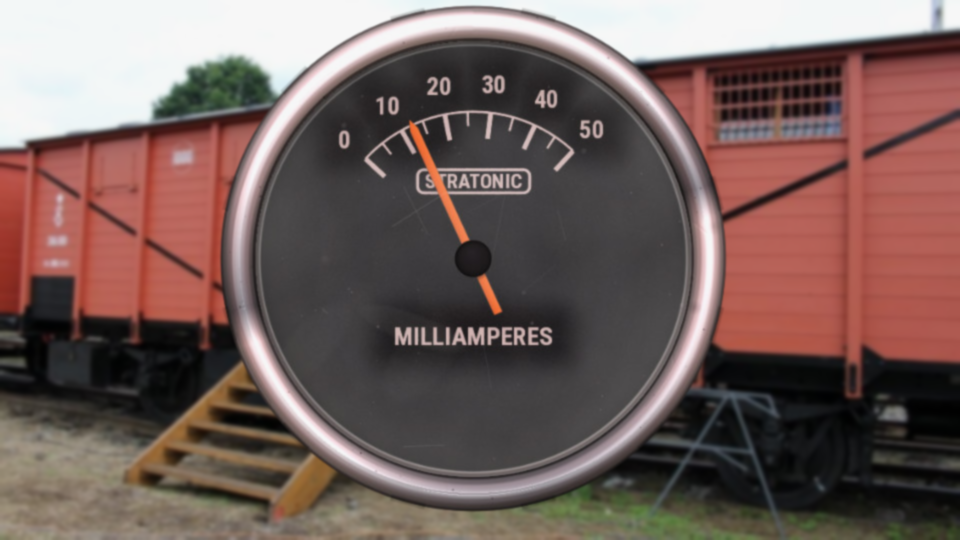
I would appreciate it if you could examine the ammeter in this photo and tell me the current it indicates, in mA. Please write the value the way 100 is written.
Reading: 12.5
